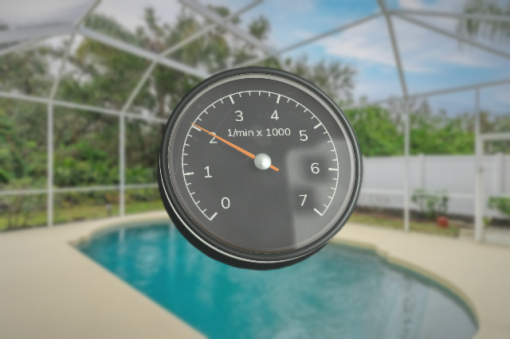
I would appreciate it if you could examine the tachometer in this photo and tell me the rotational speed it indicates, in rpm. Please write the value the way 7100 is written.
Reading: 2000
